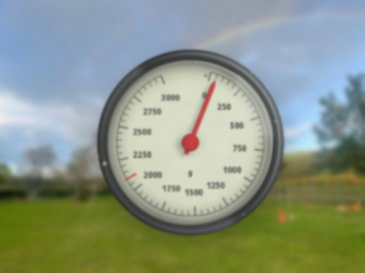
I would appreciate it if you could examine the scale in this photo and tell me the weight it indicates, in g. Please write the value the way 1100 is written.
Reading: 50
